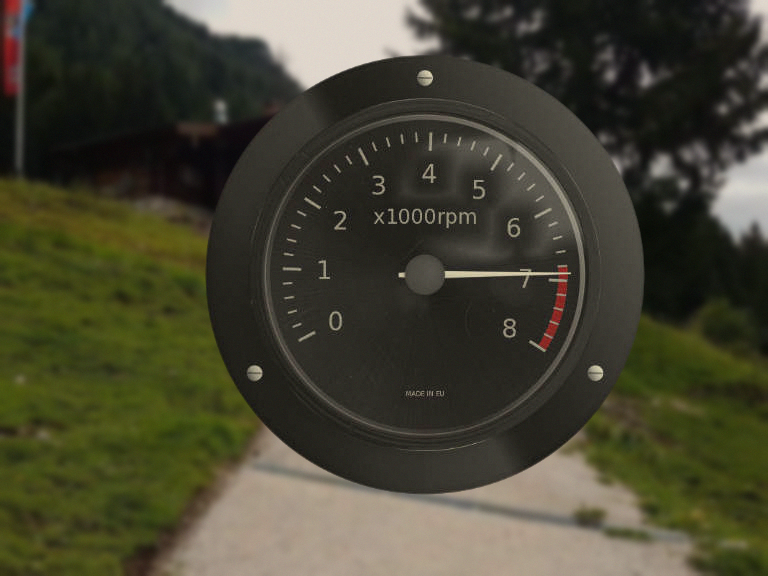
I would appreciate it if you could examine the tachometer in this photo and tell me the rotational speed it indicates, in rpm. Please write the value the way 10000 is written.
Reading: 6900
